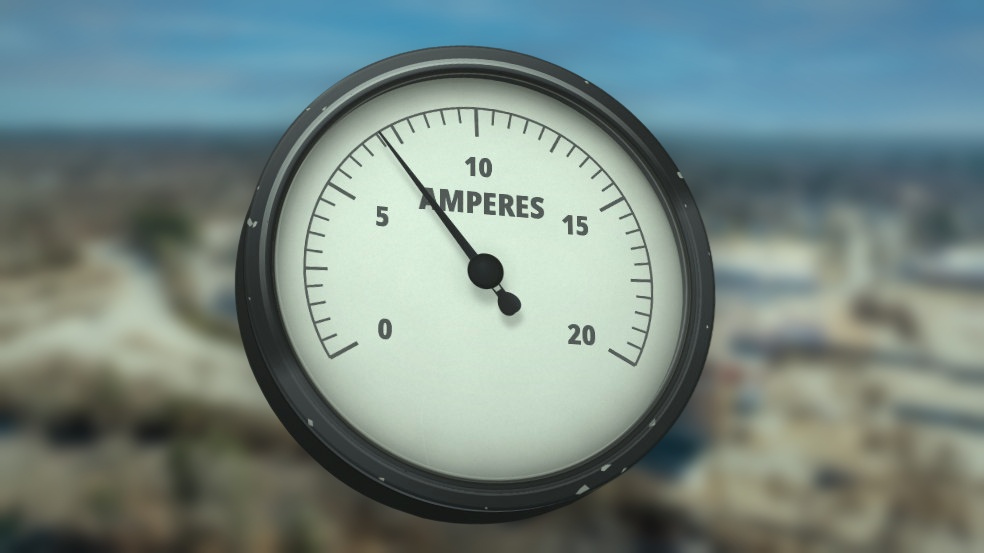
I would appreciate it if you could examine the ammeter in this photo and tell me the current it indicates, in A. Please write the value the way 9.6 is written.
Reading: 7
